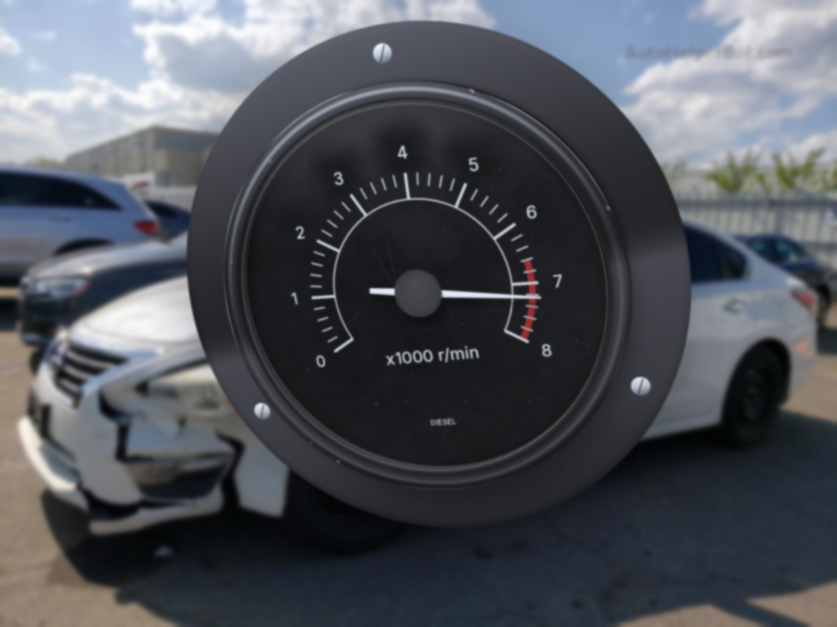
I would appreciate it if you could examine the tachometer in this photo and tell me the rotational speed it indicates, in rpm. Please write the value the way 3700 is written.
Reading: 7200
